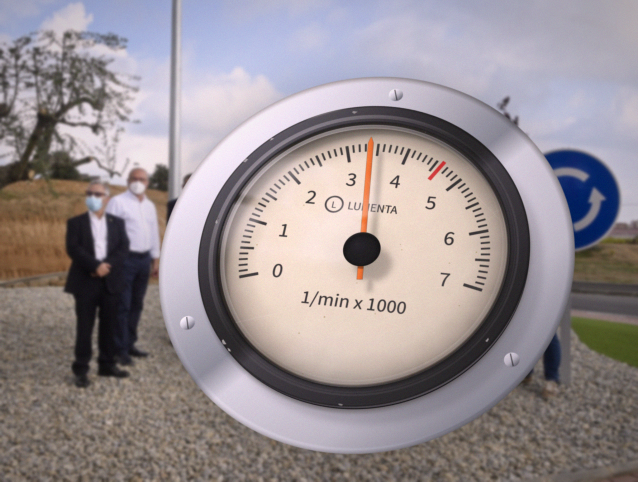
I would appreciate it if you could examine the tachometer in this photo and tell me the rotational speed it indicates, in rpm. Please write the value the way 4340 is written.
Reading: 3400
